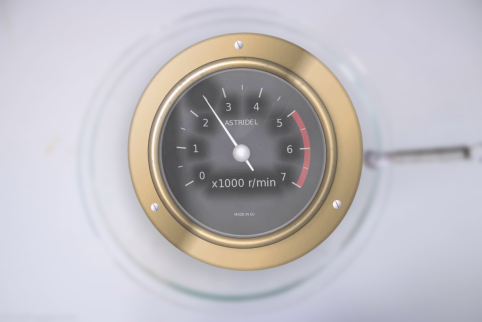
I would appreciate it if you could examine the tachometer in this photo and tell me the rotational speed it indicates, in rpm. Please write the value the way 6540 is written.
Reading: 2500
